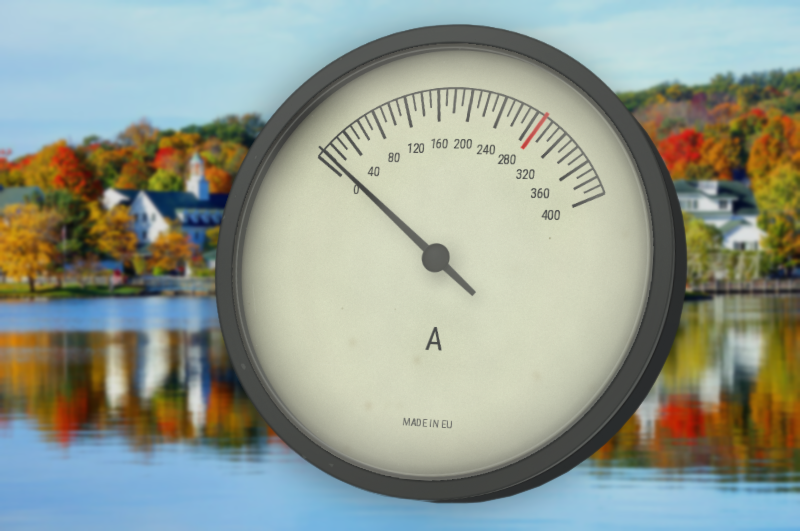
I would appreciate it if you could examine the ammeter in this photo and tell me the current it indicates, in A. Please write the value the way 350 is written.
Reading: 10
